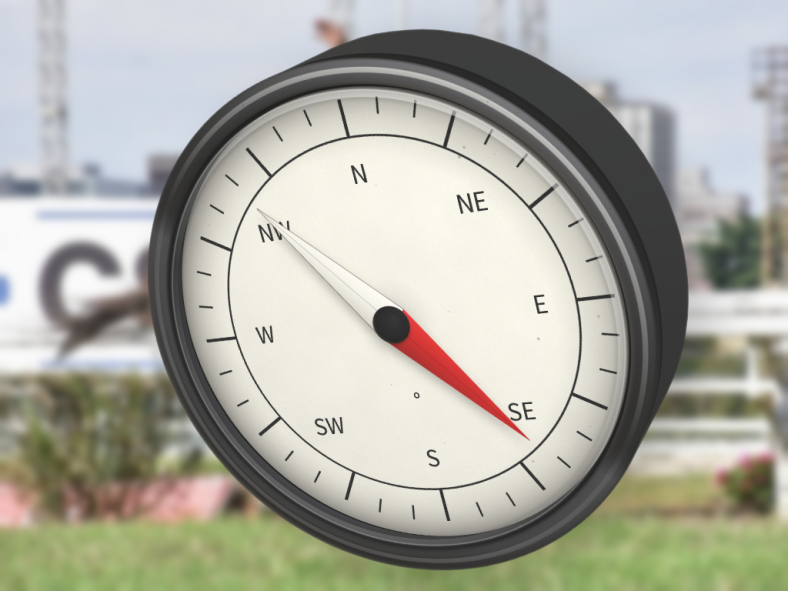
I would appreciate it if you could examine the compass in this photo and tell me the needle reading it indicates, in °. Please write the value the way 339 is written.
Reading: 140
